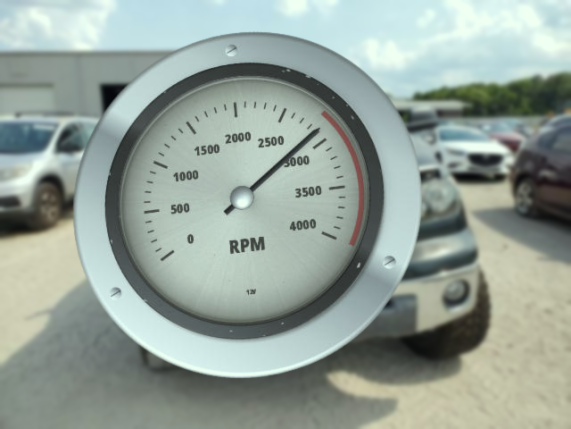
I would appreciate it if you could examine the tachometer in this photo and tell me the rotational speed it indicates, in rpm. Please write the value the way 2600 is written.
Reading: 2900
